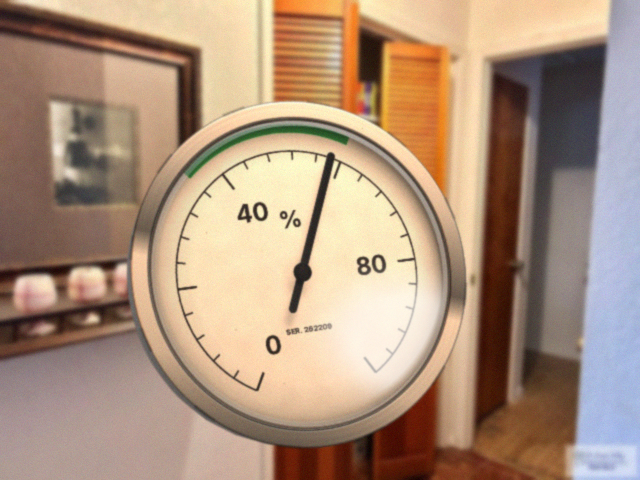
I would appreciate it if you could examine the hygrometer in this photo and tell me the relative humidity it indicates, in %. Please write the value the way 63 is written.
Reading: 58
